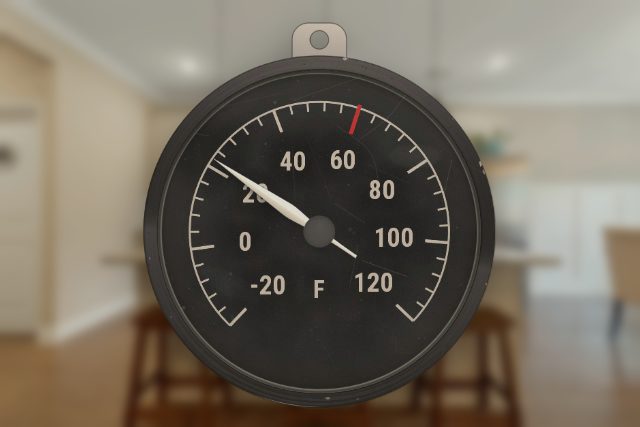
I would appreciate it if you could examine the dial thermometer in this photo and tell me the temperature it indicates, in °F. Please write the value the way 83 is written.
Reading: 22
